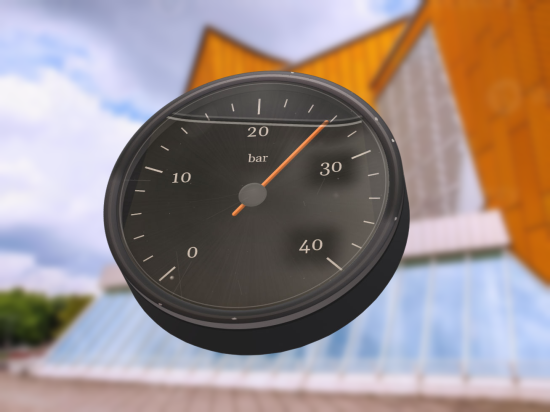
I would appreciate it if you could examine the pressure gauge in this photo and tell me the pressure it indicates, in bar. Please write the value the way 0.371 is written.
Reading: 26
